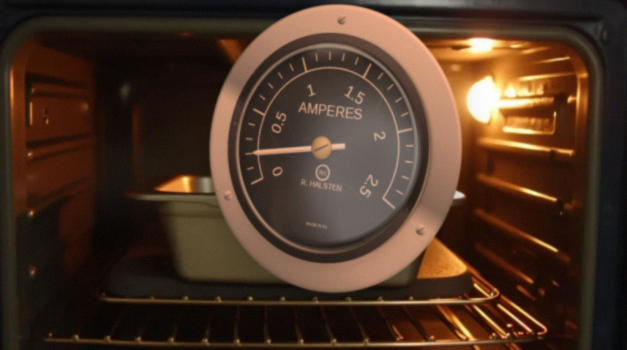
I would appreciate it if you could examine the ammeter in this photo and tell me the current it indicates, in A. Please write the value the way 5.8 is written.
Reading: 0.2
